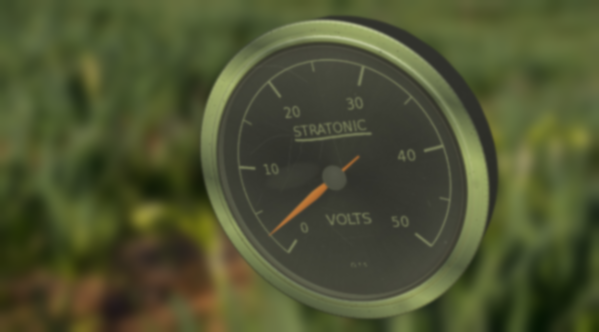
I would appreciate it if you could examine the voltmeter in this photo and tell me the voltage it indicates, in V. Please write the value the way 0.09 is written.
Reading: 2.5
